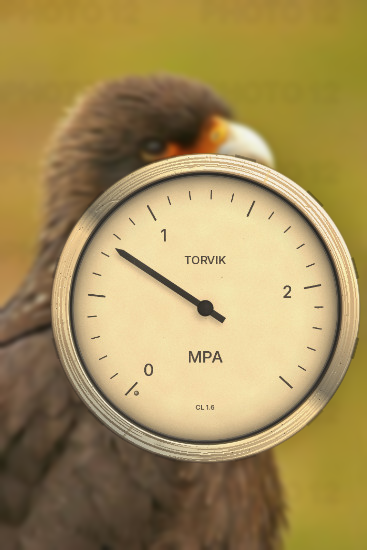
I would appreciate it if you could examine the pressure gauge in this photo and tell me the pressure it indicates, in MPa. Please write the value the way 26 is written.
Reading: 0.75
